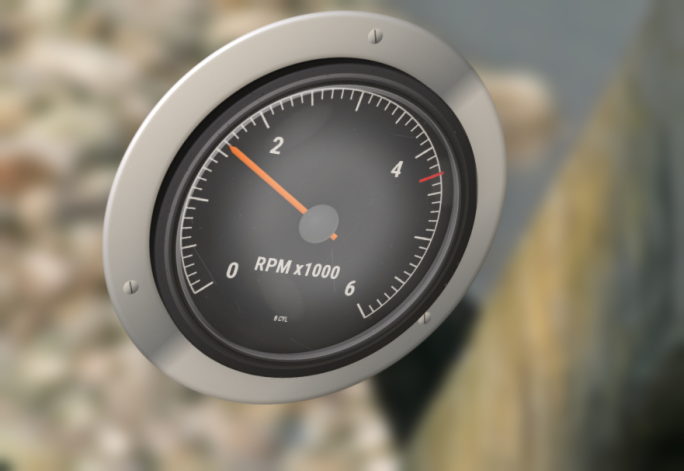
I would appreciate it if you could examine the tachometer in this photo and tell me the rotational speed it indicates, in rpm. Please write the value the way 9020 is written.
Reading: 1600
